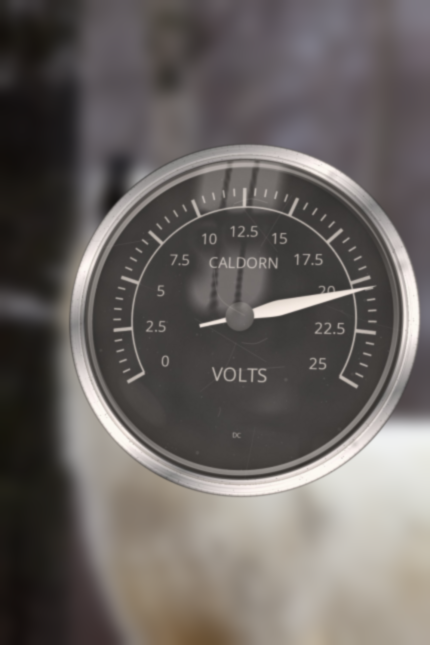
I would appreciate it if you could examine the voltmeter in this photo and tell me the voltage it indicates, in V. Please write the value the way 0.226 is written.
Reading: 20.5
